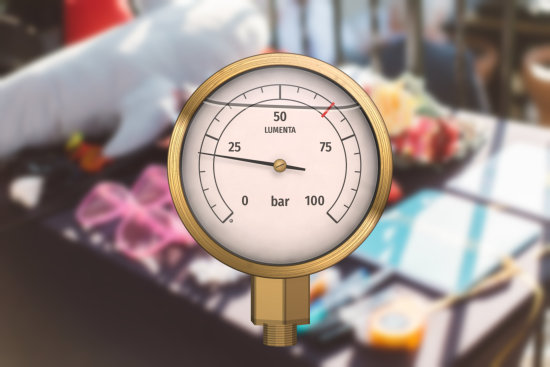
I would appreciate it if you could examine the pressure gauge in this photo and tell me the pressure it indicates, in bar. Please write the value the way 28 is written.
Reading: 20
